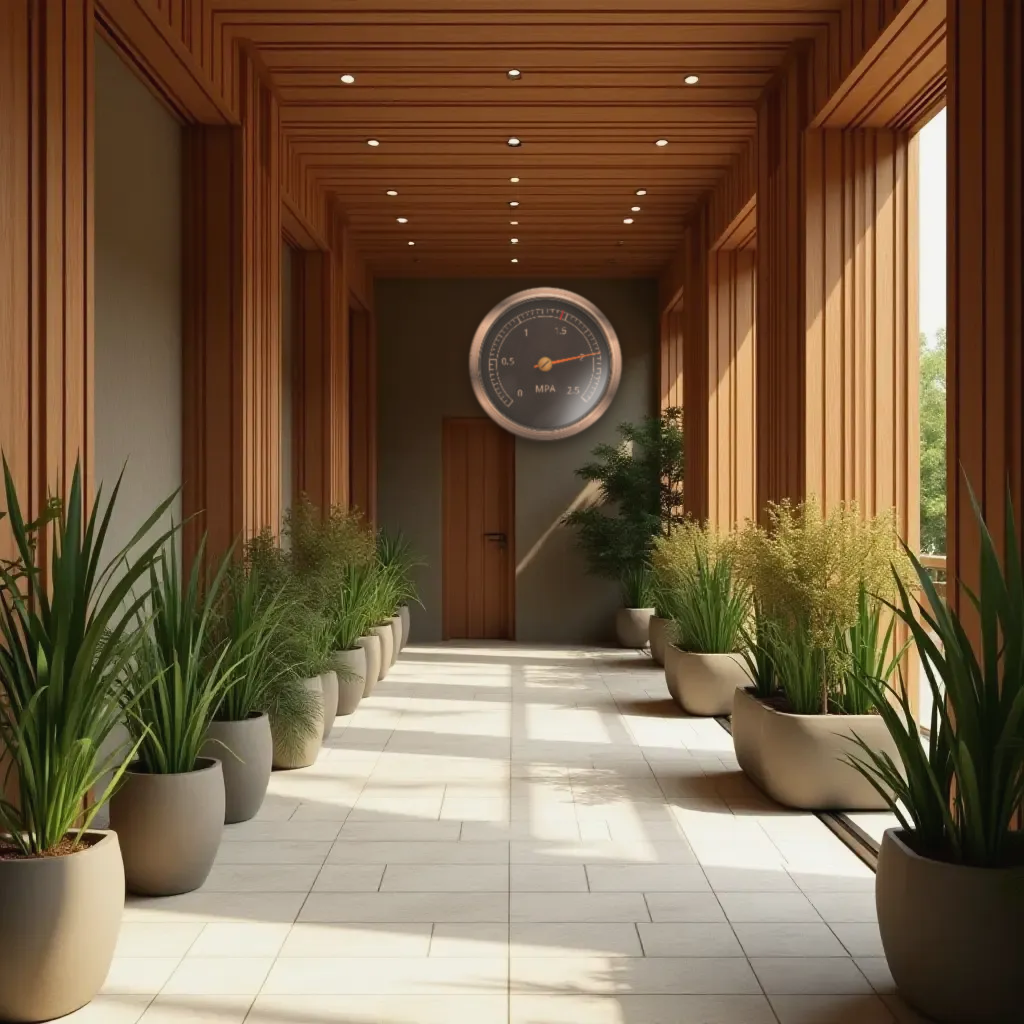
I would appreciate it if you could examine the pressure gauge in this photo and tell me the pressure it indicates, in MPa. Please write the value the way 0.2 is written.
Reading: 2
